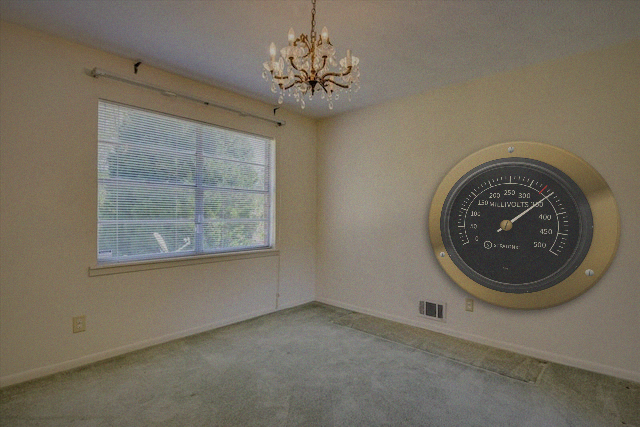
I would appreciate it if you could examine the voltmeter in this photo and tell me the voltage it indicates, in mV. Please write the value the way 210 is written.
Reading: 350
